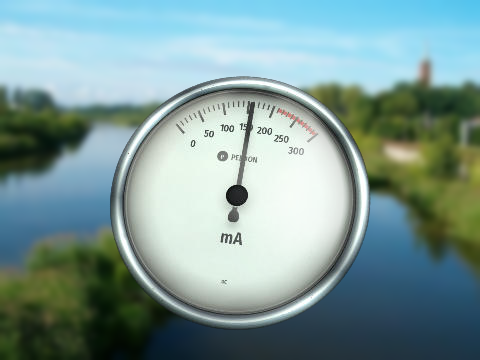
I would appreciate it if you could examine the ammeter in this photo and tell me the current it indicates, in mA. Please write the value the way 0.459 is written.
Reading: 160
